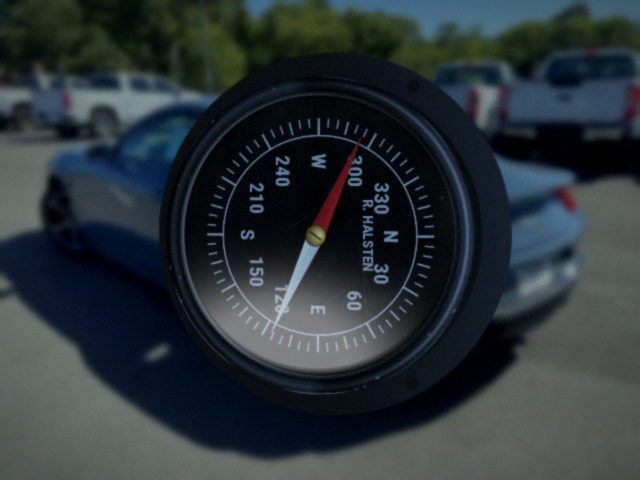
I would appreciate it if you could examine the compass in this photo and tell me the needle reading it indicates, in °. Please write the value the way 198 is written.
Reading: 295
